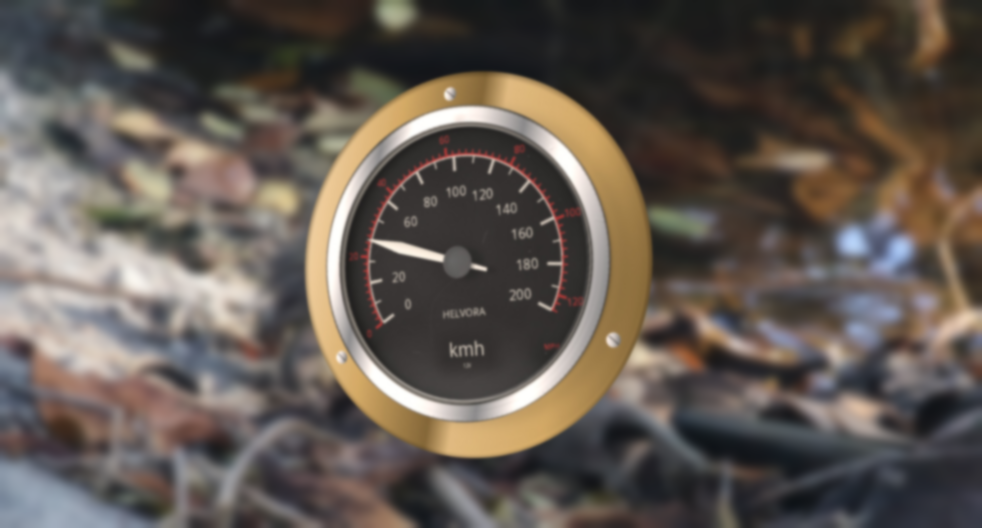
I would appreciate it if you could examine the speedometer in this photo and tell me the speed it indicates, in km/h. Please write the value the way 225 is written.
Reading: 40
